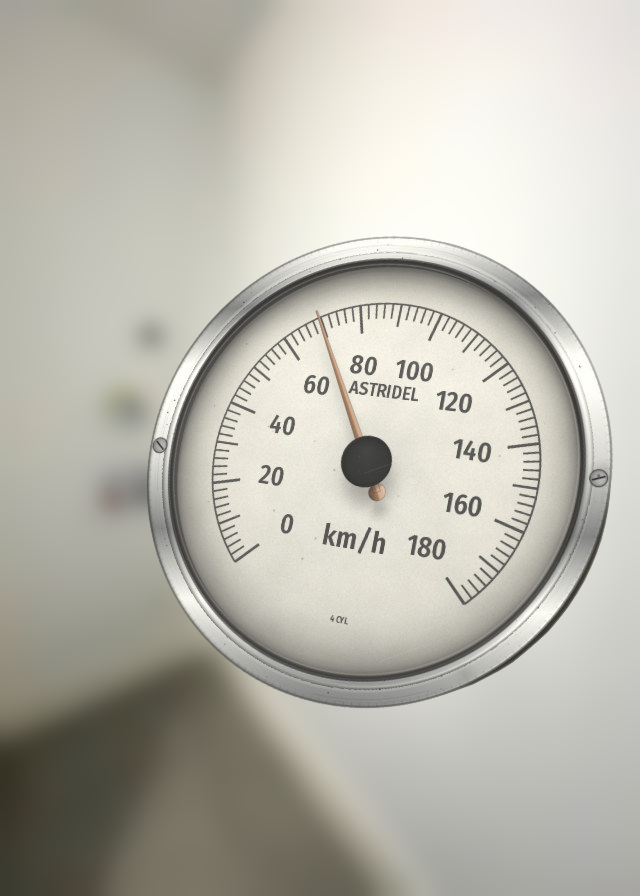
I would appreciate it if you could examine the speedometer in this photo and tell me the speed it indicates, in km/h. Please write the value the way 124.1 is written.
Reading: 70
